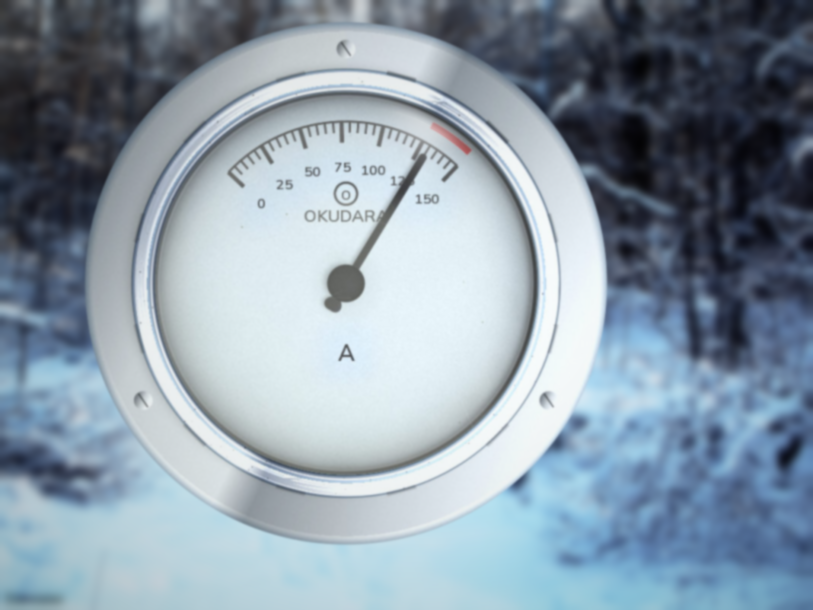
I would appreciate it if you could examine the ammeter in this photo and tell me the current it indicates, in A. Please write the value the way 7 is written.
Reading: 130
